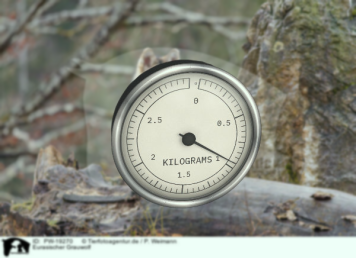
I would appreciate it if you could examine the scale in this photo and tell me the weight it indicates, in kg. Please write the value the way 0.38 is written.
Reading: 0.95
